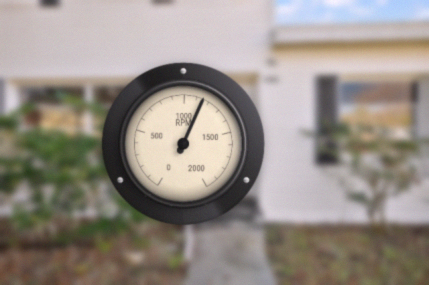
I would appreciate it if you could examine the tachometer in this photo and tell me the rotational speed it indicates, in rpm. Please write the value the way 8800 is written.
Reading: 1150
